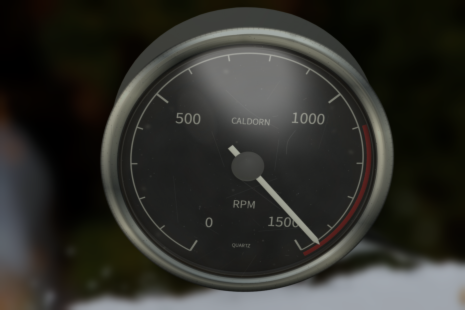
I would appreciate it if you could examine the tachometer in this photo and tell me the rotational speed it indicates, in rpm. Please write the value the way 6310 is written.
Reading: 1450
